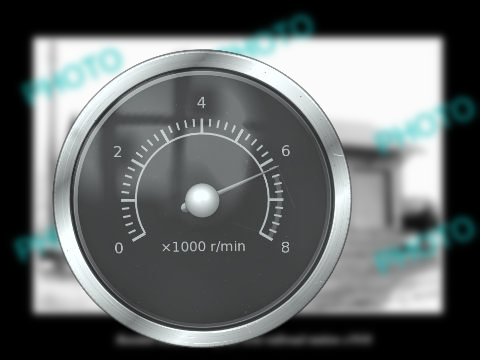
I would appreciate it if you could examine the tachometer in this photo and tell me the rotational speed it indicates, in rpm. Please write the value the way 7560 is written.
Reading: 6200
